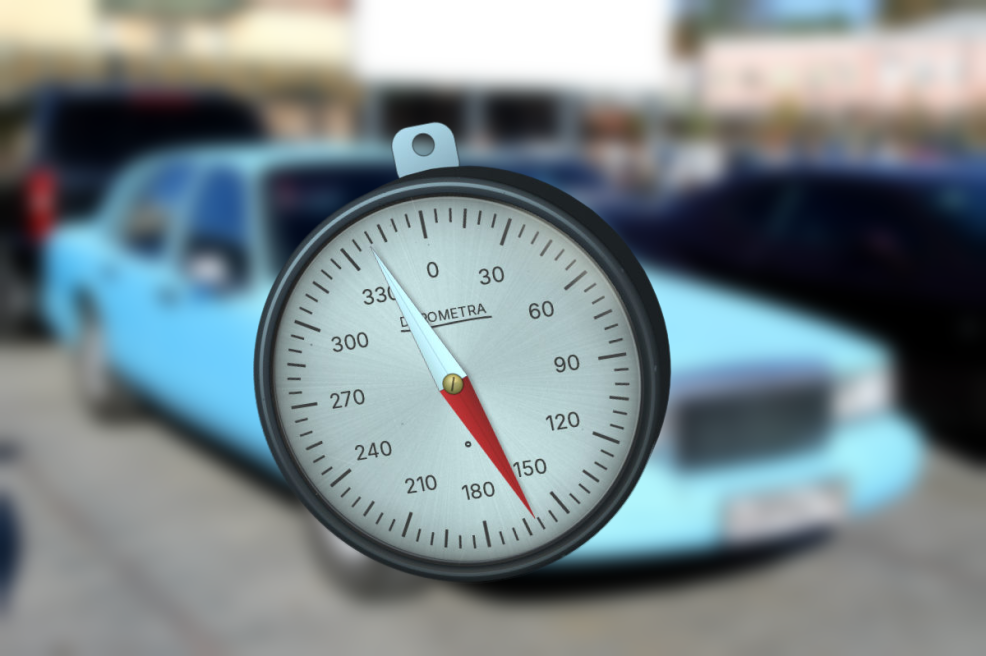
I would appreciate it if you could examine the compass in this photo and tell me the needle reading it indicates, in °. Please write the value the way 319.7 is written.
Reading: 160
